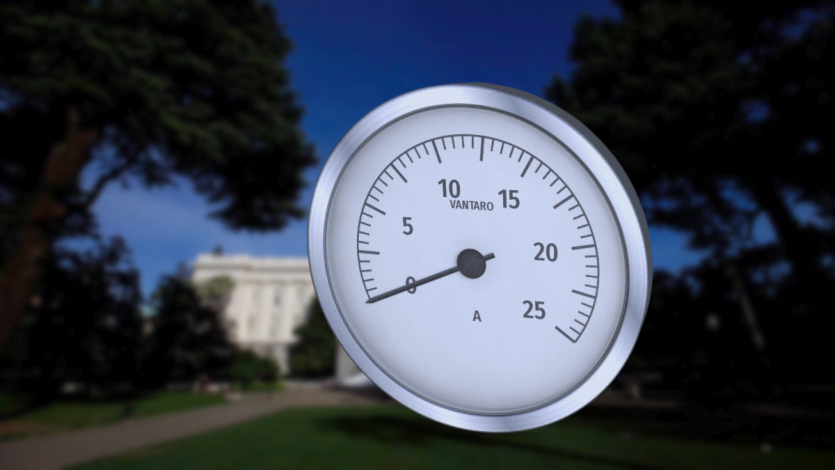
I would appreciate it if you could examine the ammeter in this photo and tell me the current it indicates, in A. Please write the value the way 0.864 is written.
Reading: 0
